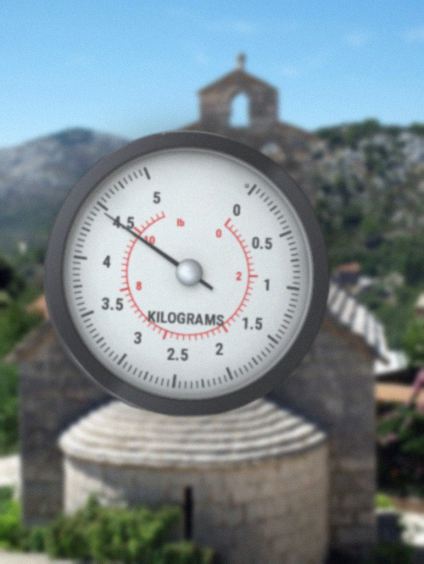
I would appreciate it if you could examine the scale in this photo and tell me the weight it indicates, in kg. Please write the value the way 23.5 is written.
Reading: 4.45
